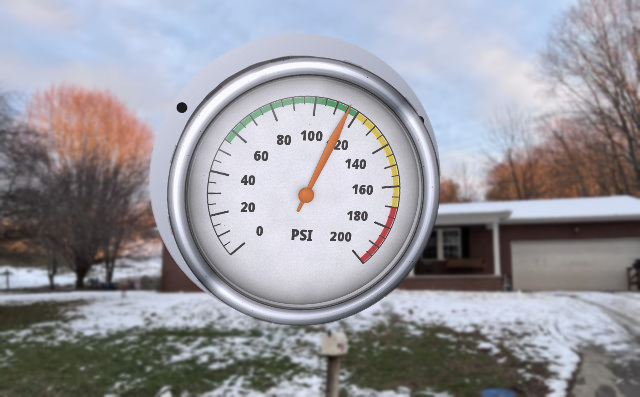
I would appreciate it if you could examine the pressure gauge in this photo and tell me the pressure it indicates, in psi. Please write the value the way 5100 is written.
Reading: 115
